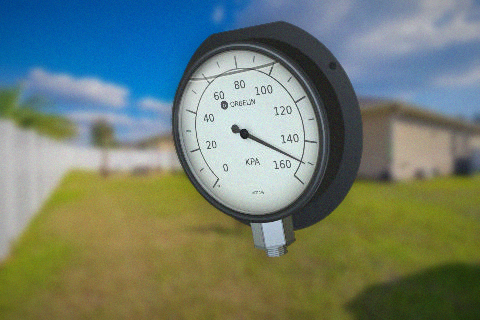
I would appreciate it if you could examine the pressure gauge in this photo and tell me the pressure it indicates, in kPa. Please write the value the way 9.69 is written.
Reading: 150
